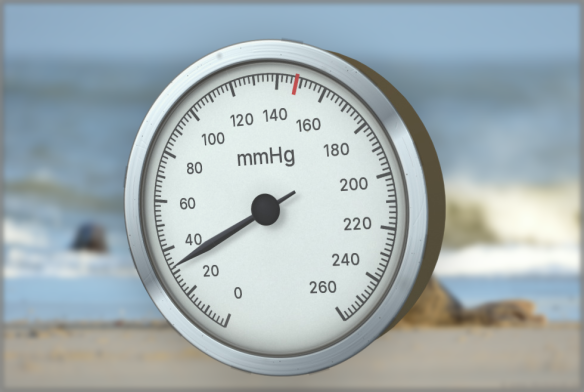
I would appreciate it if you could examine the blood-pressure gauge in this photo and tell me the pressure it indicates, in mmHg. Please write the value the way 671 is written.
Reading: 32
